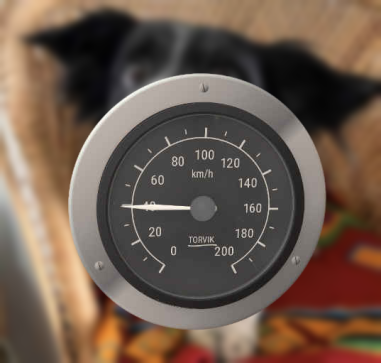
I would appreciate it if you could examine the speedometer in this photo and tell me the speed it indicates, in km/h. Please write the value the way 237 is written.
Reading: 40
